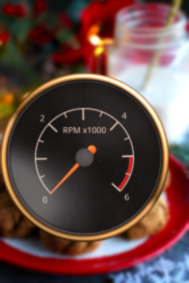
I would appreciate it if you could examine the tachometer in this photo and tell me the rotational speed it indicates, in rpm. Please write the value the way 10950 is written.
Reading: 0
